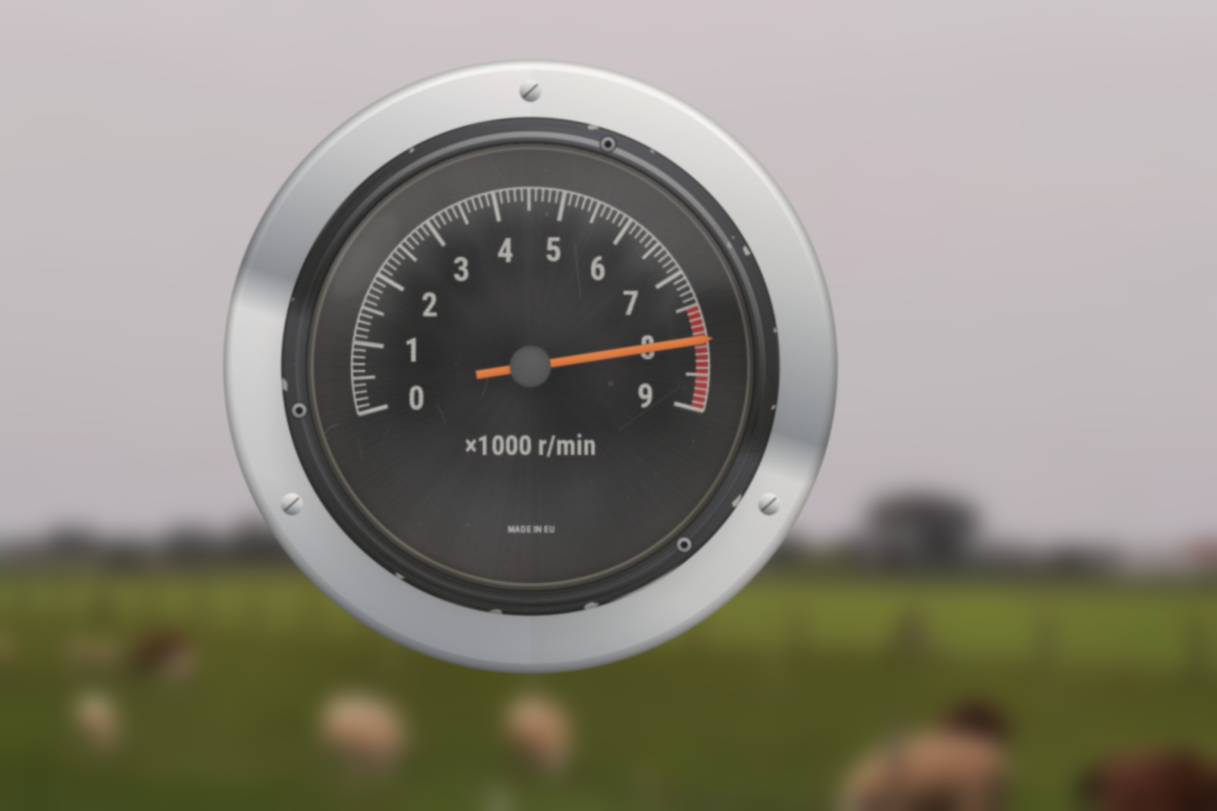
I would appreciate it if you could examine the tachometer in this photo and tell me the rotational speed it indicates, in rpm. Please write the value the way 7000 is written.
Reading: 8000
